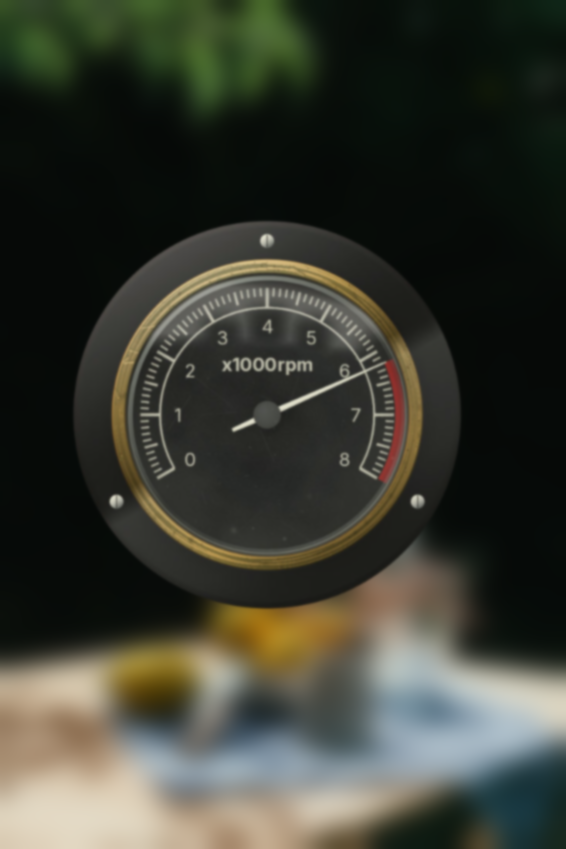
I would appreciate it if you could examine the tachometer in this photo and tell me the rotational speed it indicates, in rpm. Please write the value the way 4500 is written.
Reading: 6200
